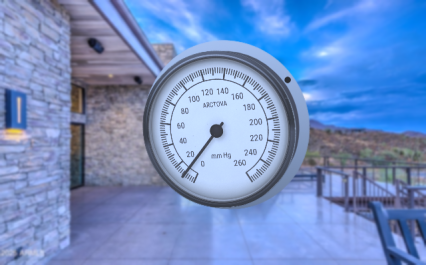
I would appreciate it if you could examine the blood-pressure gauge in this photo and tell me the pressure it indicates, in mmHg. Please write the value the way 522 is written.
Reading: 10
